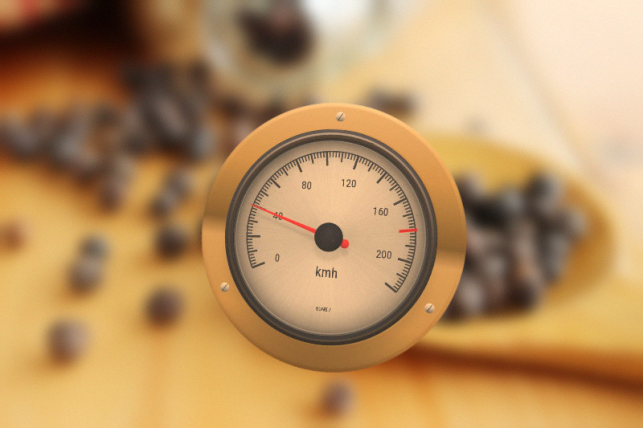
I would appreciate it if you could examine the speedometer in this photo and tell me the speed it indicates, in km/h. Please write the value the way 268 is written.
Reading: 40
